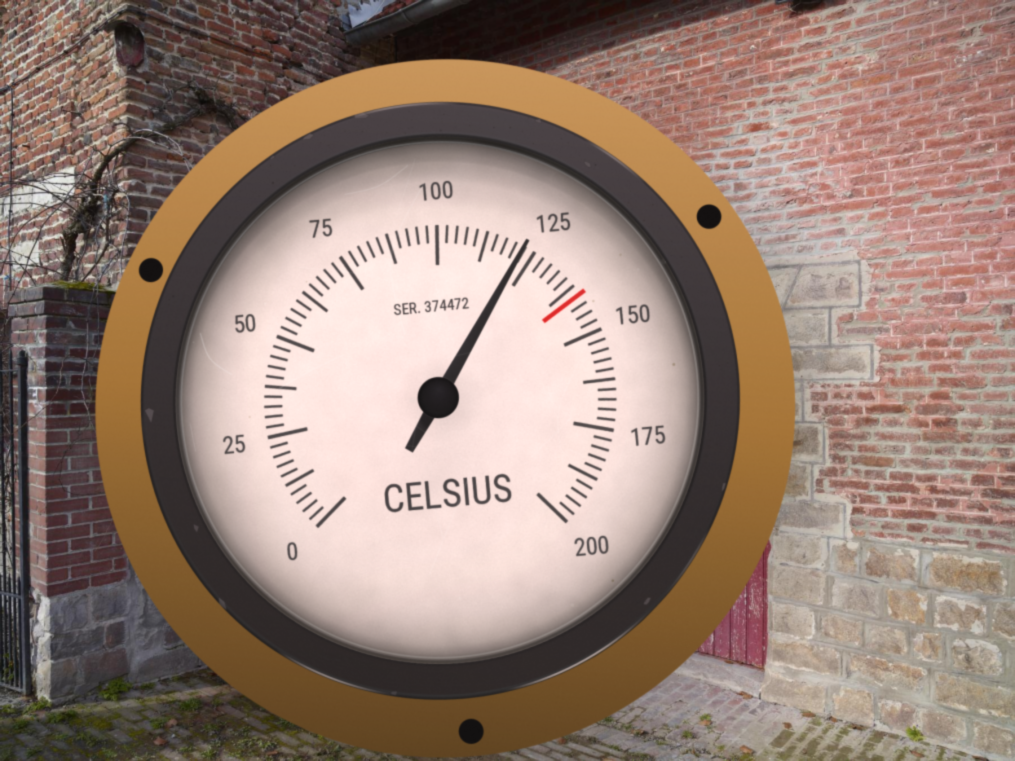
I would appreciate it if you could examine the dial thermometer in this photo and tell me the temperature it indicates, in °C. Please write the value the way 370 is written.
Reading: 122.5
